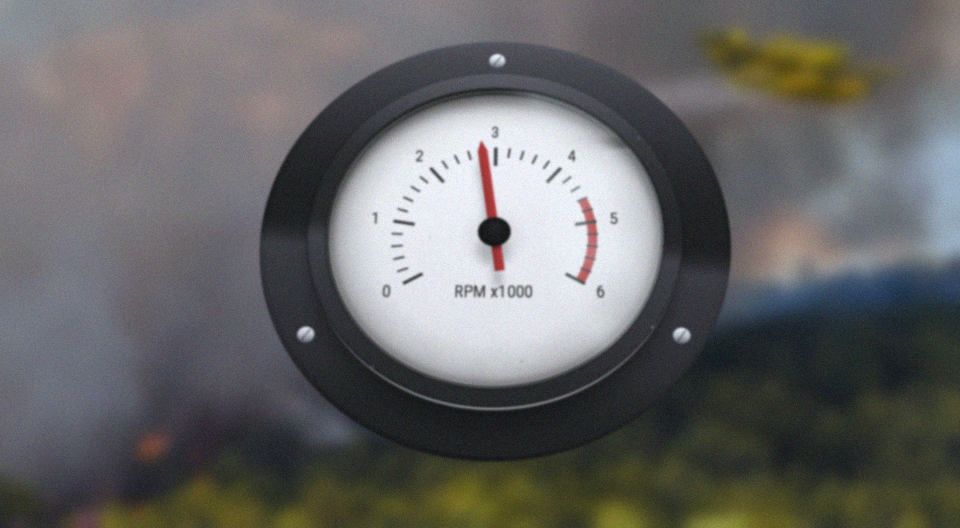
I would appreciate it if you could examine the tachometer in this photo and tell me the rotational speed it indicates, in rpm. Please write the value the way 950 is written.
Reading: 2800
